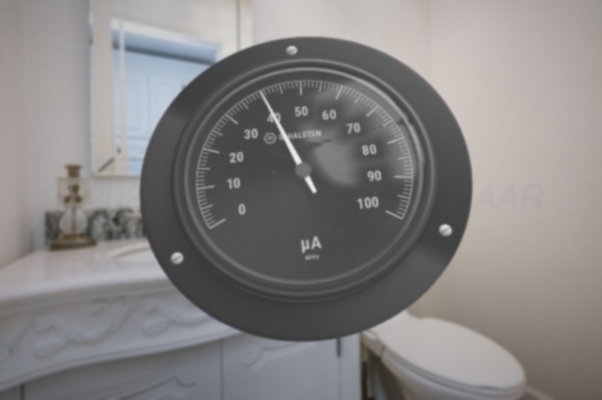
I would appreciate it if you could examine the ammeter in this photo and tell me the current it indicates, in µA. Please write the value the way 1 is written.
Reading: 40
